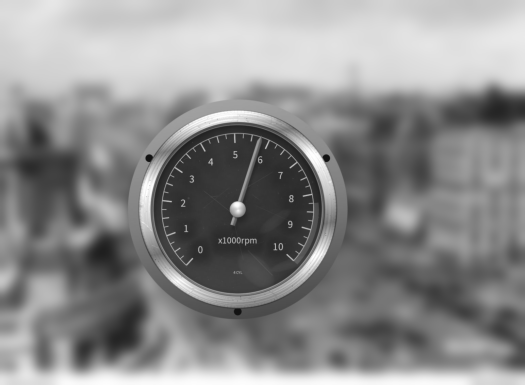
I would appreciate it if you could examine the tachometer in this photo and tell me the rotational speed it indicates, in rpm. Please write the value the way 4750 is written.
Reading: 5750
